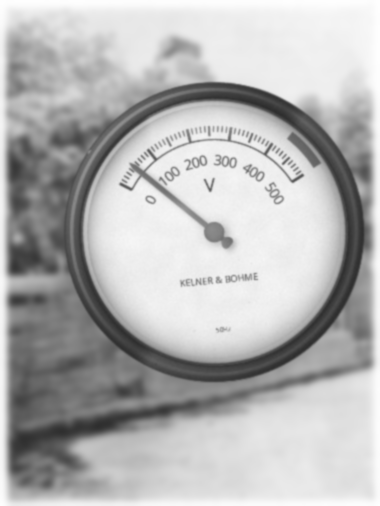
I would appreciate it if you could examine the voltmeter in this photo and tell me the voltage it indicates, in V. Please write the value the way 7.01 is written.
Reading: 50
